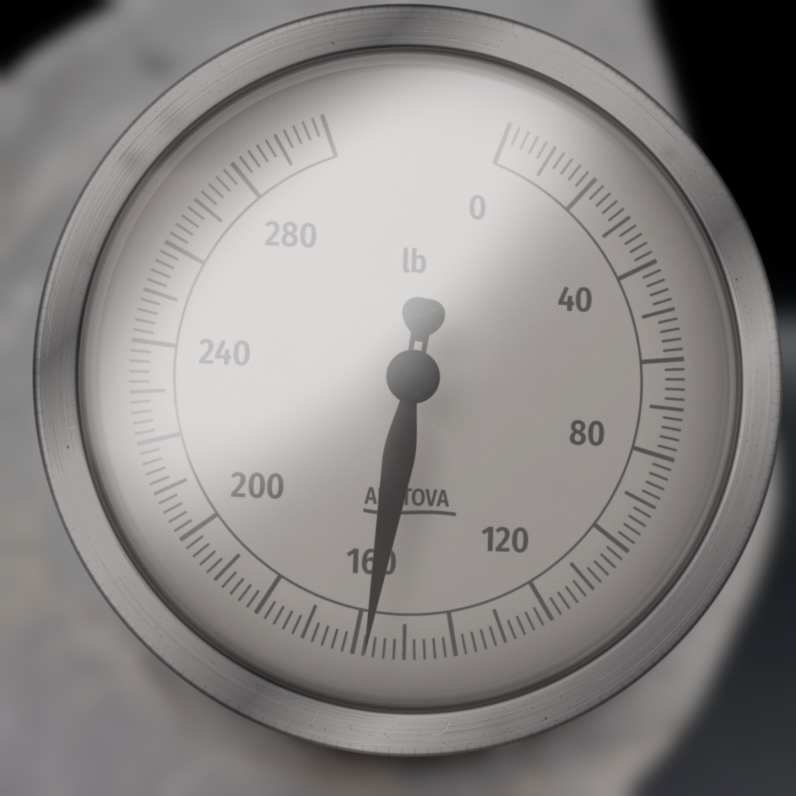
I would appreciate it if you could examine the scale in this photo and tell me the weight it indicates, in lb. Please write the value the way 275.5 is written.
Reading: 158
